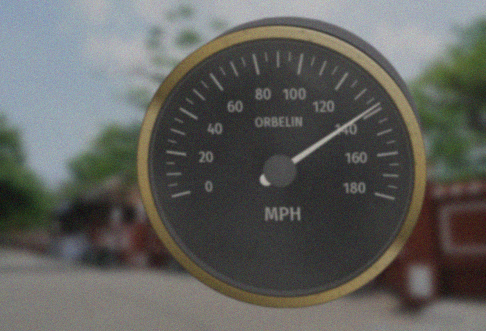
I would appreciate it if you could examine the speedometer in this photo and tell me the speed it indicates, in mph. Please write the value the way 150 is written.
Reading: 137.5
